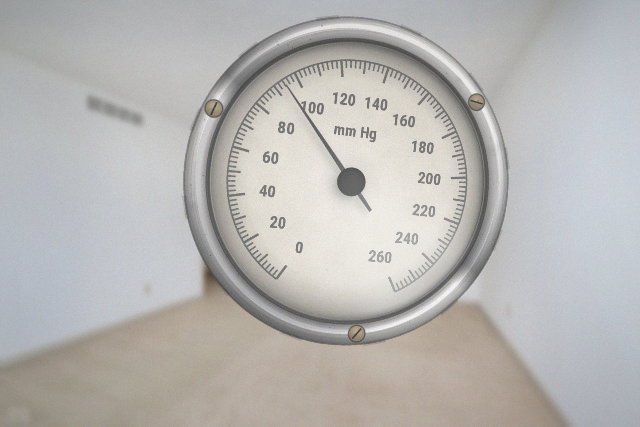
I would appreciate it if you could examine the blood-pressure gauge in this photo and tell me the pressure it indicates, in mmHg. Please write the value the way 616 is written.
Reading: 94
